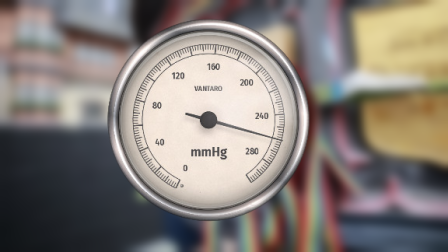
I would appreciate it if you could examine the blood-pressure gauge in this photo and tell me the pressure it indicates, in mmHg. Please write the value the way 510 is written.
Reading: 260
